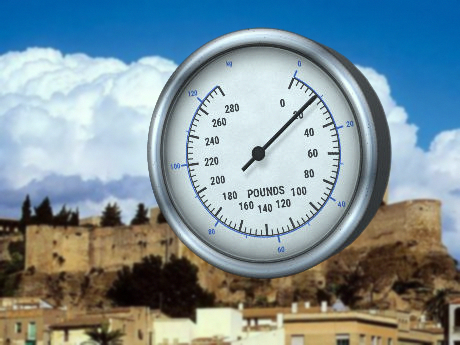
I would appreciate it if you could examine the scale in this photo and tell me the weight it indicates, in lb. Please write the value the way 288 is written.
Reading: 20
